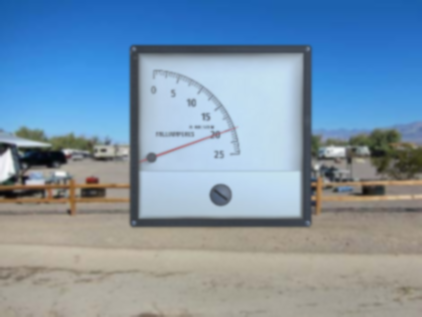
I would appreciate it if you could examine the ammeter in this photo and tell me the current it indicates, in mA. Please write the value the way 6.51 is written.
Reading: 20
